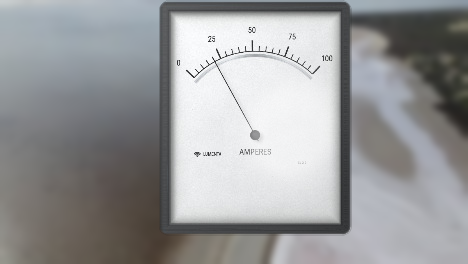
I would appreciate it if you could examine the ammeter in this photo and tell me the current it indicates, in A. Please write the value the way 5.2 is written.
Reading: 20
